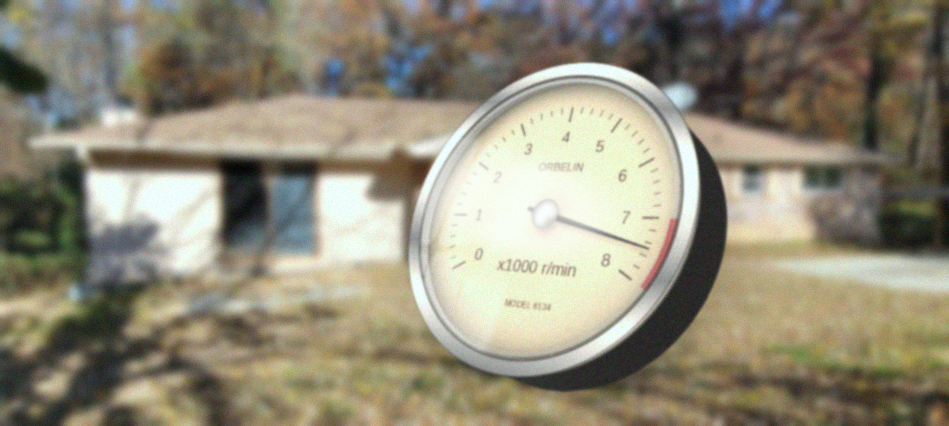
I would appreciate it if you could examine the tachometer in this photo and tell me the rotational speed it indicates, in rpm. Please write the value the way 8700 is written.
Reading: 7500
